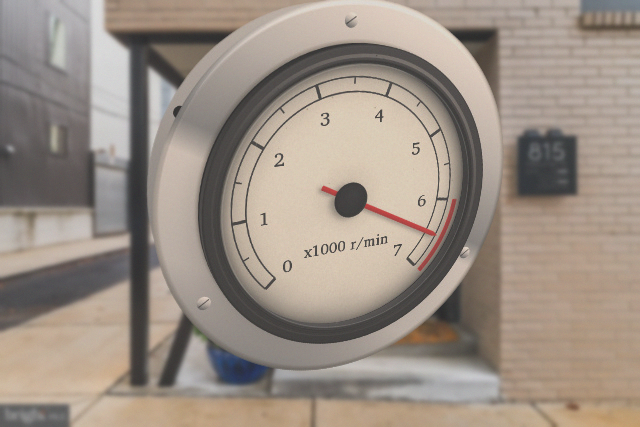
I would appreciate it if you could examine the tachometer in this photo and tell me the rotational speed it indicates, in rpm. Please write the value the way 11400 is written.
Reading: 6500
